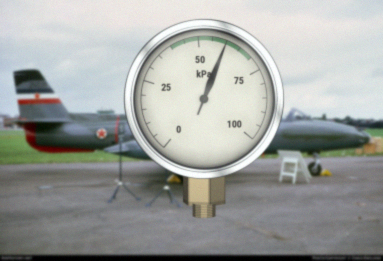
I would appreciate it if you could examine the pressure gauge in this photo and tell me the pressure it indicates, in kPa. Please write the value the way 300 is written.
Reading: 60
